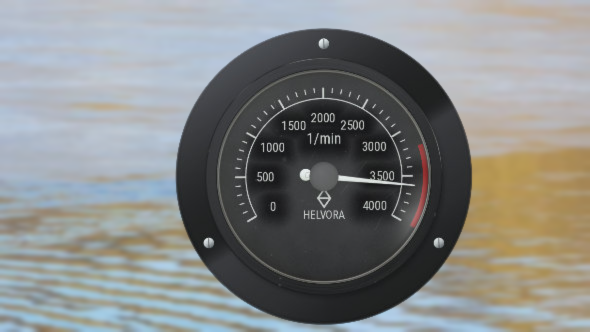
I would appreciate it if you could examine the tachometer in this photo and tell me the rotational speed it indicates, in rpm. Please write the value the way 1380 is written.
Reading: 3600
